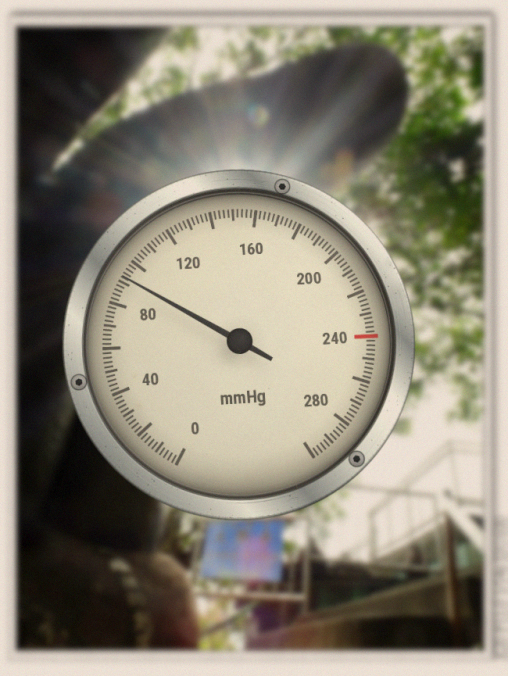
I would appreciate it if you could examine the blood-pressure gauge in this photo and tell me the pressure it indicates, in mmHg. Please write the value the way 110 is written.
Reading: 92
